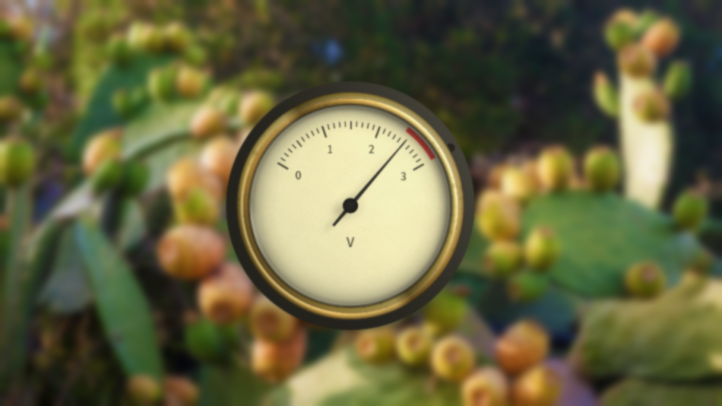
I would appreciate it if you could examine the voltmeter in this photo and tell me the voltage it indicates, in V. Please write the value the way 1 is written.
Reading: 2.5
